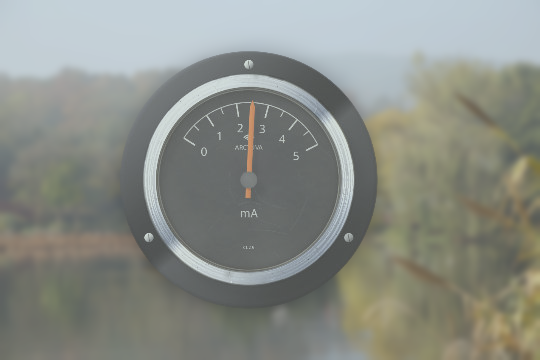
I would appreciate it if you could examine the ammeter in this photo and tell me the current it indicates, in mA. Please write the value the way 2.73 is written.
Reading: 2.5
